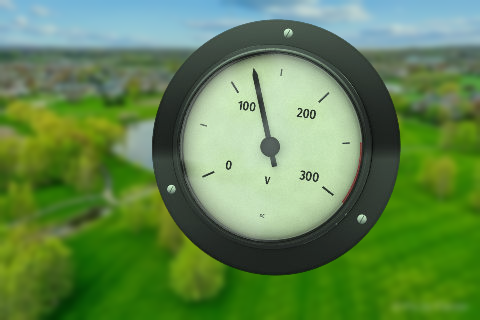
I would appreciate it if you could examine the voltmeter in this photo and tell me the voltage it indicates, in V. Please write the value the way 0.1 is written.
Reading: 125
